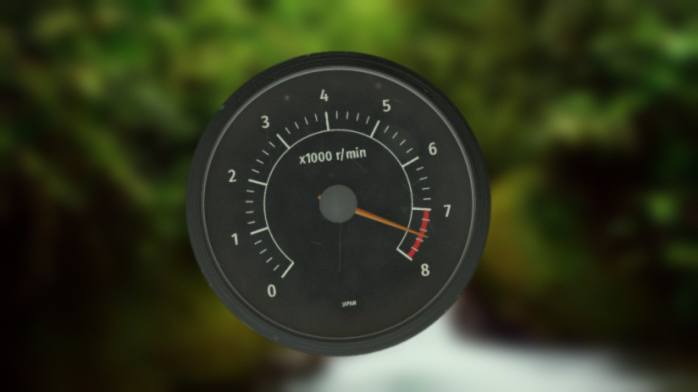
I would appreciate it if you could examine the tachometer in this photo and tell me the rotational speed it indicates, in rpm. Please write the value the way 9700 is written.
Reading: 7500
